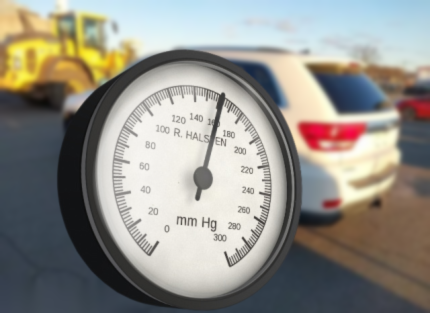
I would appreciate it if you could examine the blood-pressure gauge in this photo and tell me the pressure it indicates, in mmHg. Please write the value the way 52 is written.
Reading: 160
